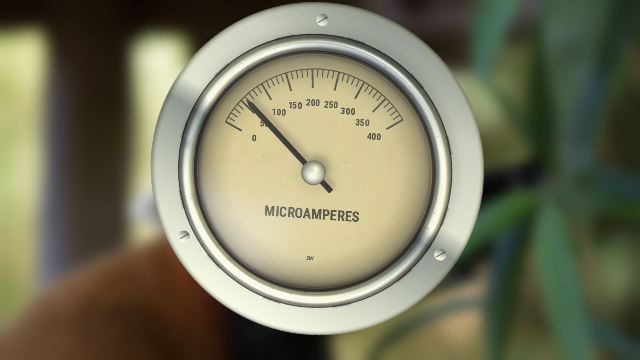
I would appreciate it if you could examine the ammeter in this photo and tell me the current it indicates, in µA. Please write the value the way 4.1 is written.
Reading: 60
